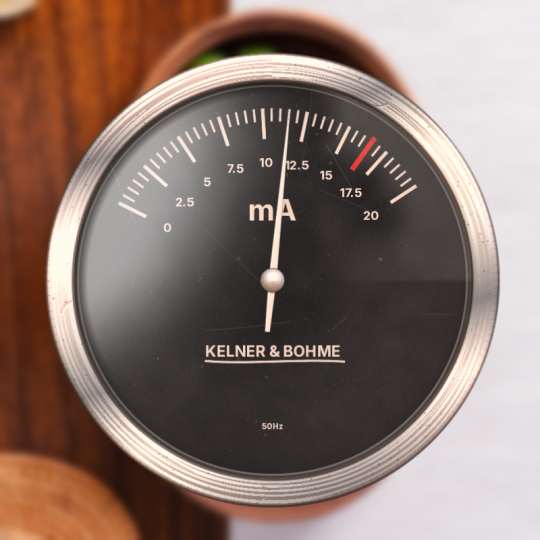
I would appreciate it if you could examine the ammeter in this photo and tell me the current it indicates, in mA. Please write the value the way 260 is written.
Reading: 11.5
